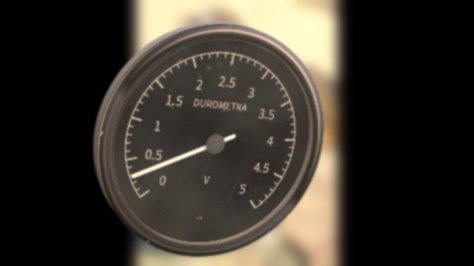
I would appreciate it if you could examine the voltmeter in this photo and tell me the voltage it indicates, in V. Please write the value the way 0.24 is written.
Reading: 0.3
